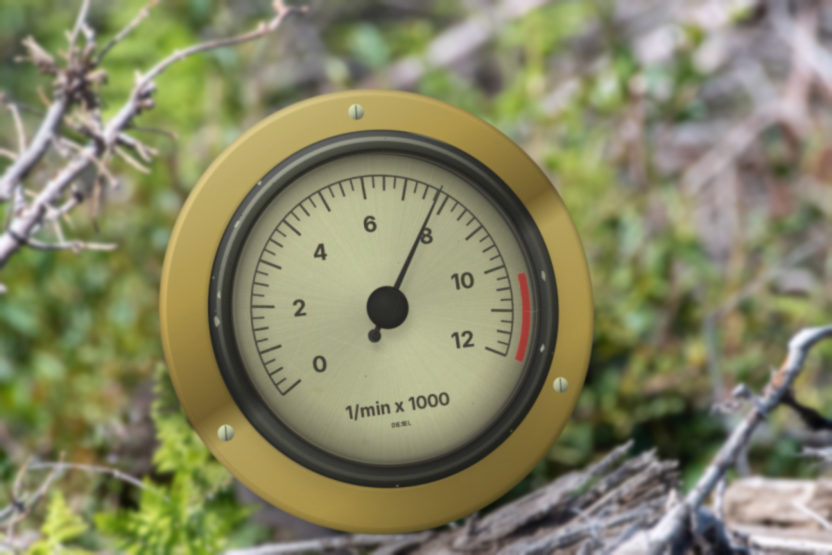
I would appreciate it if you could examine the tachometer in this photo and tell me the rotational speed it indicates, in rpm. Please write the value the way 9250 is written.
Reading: 7750
